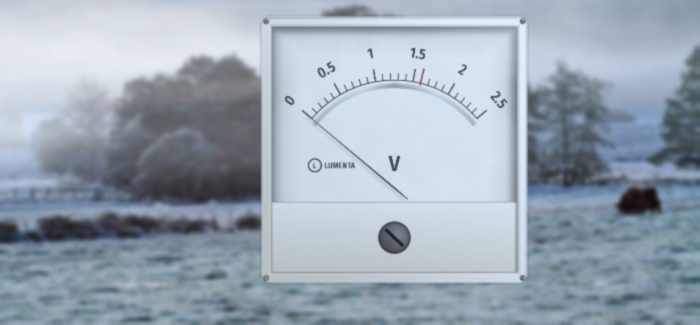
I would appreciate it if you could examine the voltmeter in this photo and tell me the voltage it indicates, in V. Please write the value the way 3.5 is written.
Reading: 0
